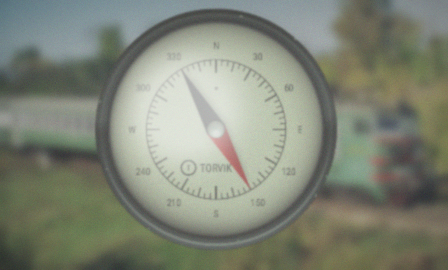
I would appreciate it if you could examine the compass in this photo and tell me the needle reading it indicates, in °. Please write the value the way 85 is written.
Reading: 150
